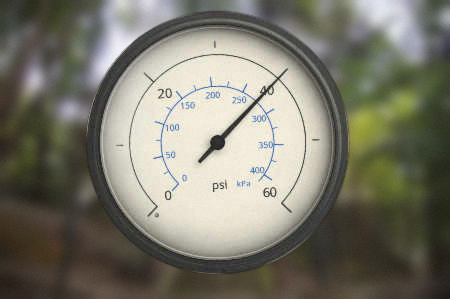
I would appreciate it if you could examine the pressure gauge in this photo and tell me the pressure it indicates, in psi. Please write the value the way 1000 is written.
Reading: 40
